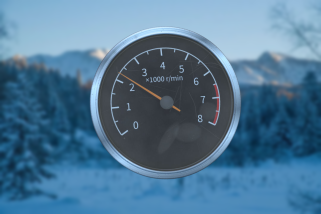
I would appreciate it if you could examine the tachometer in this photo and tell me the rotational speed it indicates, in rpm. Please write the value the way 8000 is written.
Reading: 2250
